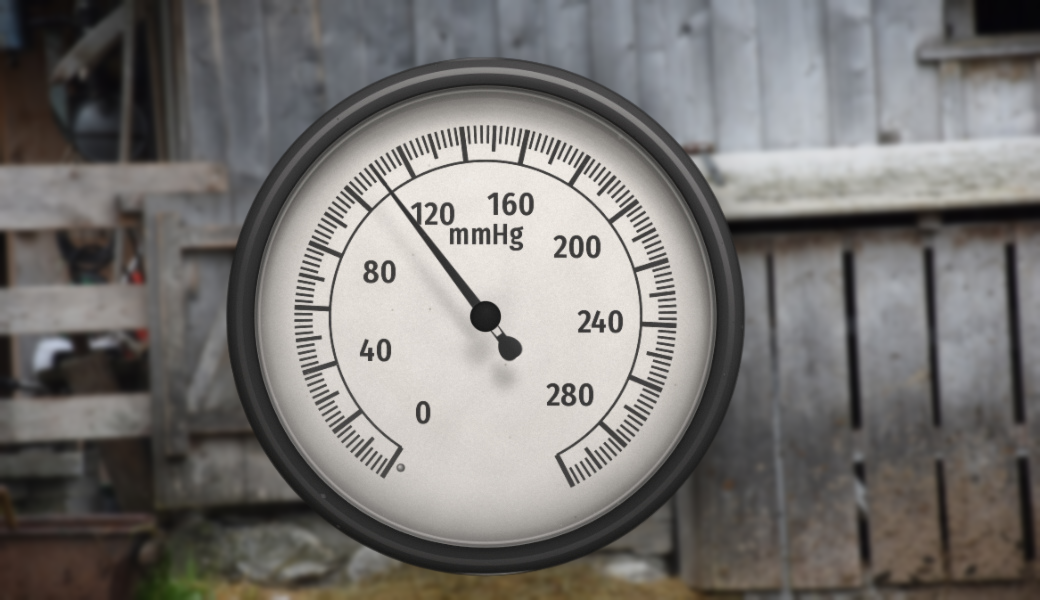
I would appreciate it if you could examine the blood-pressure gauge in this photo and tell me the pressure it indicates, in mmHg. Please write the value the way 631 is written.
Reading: 110
